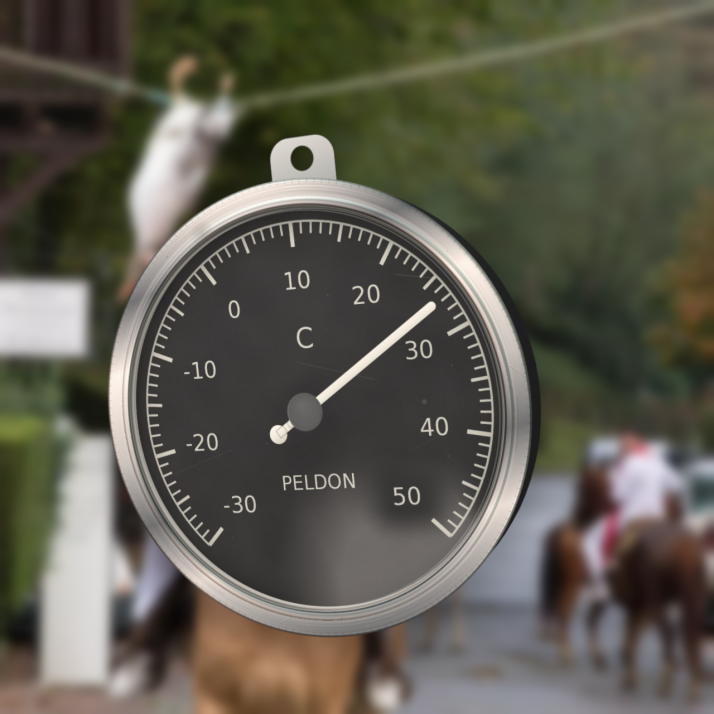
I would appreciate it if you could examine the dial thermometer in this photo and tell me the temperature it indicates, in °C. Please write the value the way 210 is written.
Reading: 27
